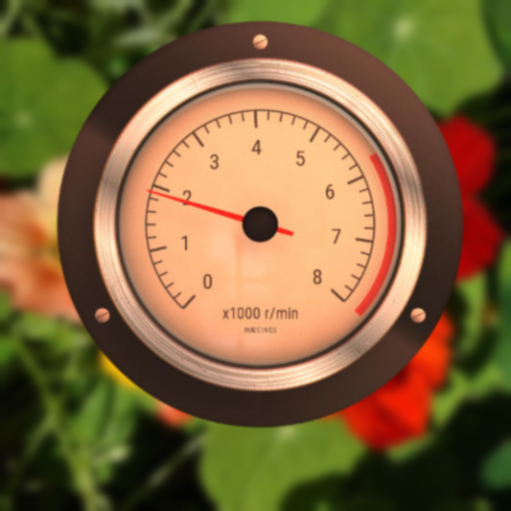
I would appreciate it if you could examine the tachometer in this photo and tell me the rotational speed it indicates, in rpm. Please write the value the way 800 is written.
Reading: 1900
